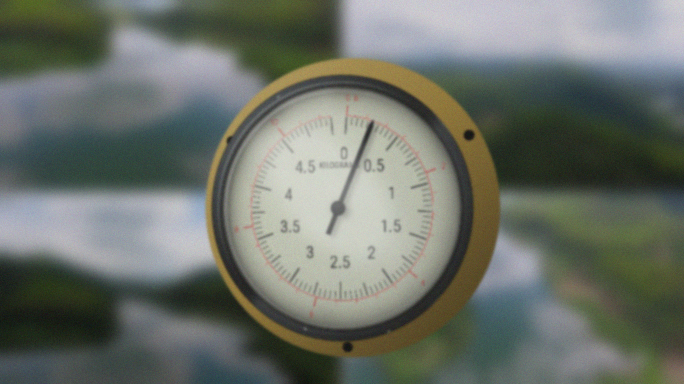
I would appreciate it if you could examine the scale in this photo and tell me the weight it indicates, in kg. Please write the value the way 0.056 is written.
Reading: 0.25
